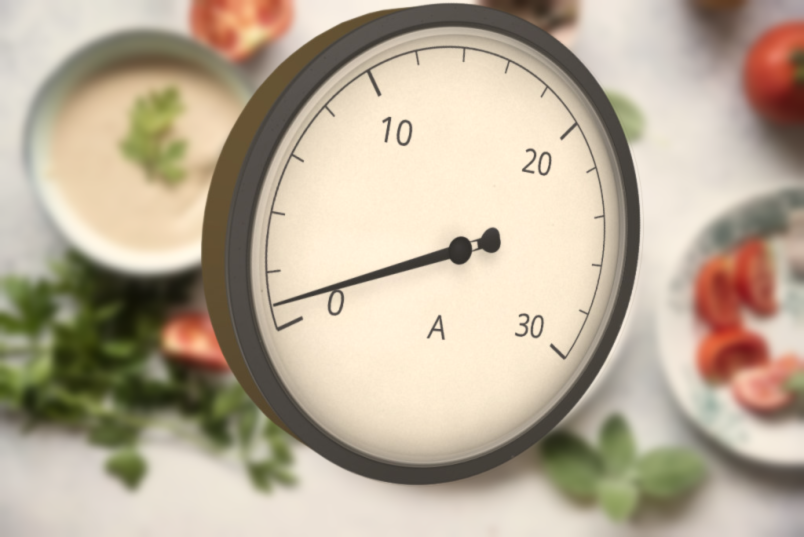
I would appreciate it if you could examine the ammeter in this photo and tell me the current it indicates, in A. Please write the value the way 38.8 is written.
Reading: 1
